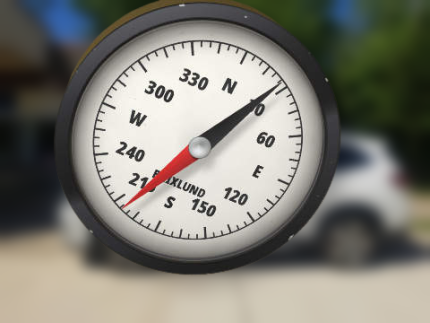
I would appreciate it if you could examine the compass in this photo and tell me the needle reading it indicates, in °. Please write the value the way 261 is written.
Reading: 205
